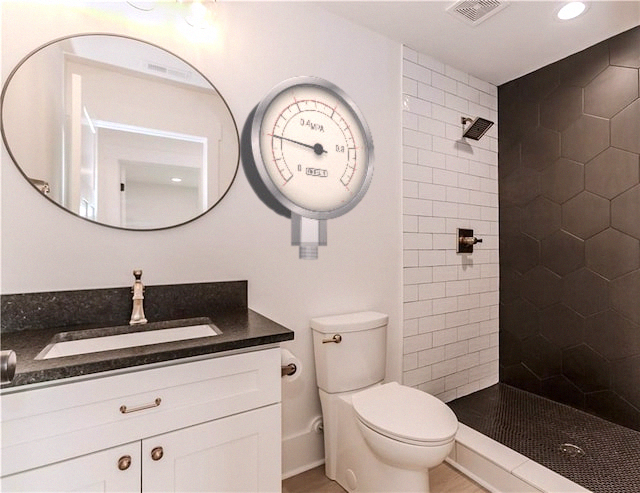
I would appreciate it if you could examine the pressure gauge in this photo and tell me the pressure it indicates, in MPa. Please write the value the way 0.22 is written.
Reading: 0.2
